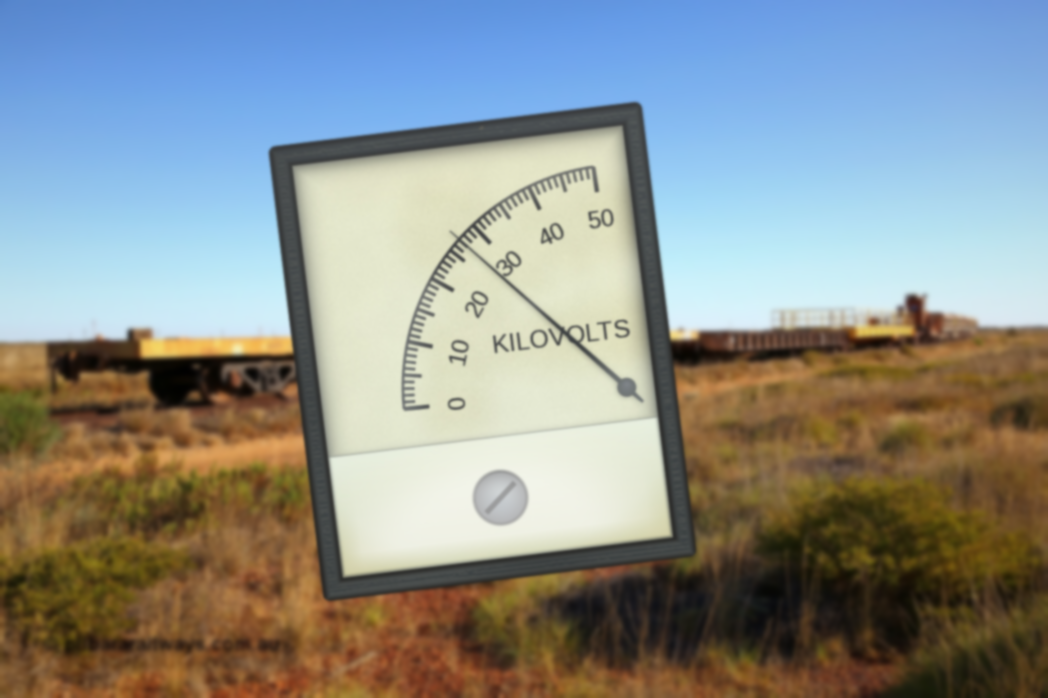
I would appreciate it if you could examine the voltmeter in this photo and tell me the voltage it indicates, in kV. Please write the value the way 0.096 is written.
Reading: 27
